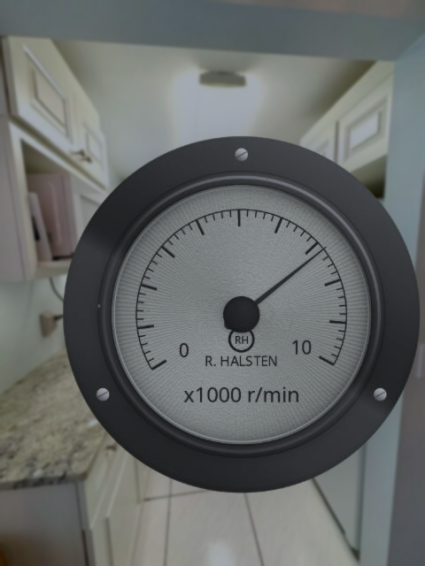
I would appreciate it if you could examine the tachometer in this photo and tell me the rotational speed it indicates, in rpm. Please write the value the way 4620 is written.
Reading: 7200
